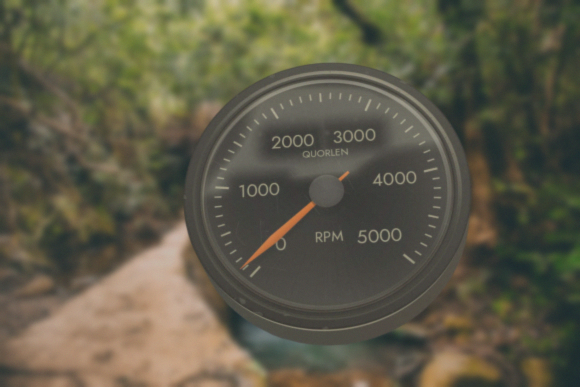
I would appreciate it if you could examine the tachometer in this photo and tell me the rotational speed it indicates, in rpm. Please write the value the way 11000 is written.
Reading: 100
